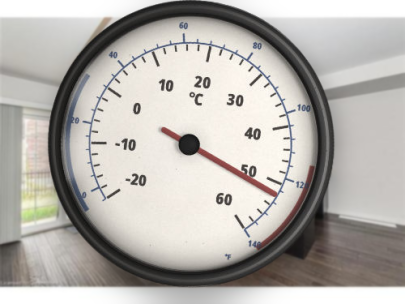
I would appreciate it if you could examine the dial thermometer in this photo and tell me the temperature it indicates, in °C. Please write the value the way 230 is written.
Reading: 52
